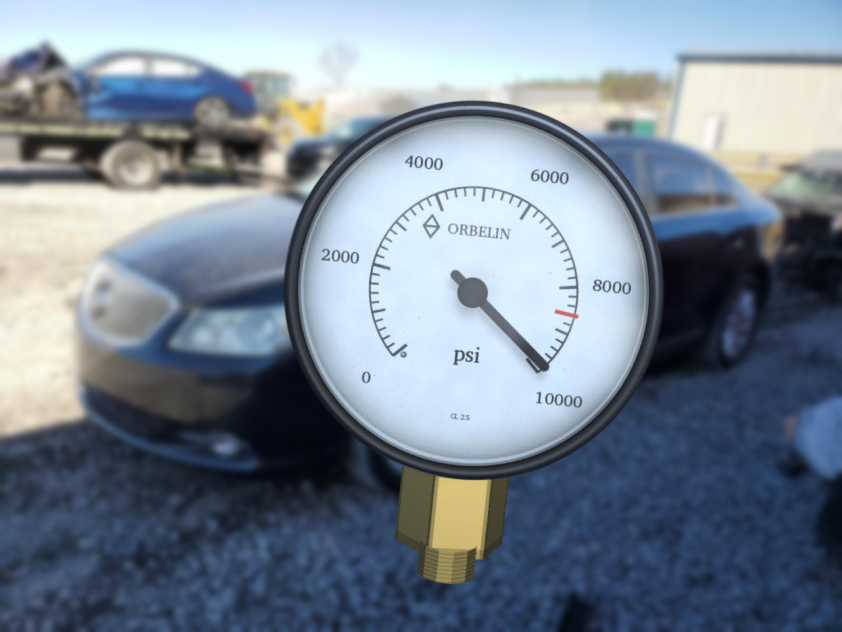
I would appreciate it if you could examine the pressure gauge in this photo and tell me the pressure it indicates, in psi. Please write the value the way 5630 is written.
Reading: 9800
